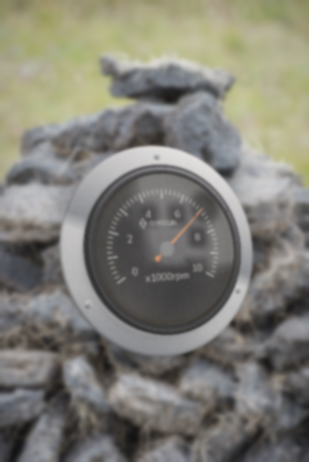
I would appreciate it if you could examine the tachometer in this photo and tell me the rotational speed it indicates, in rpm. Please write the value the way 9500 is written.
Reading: 7000
